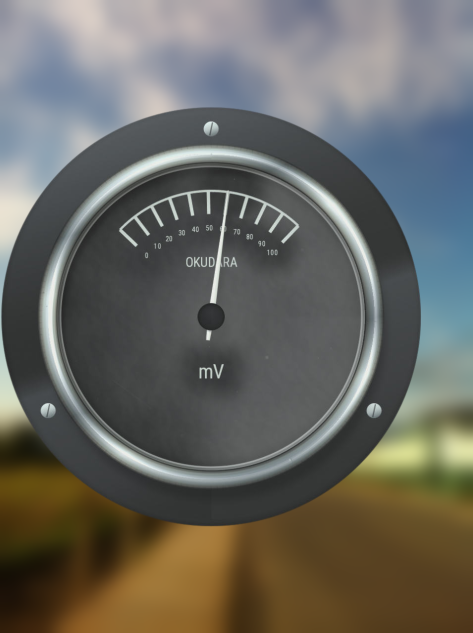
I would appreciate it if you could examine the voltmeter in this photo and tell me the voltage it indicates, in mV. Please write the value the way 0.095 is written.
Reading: 60
